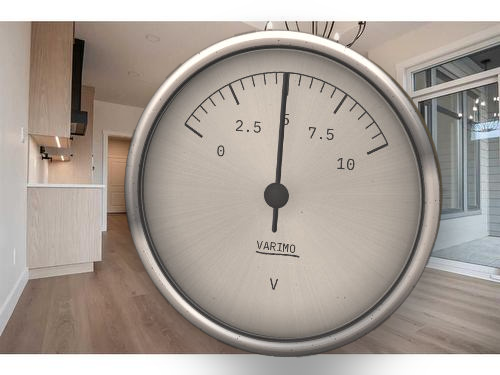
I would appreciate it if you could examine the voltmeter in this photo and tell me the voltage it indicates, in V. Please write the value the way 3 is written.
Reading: 5
